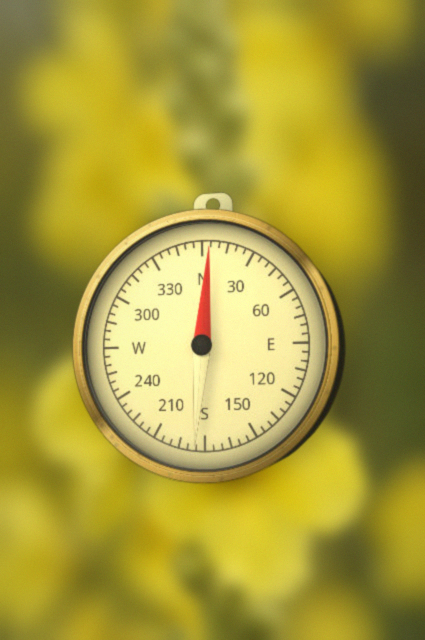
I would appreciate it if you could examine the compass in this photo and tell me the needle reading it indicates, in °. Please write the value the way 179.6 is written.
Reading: 5
